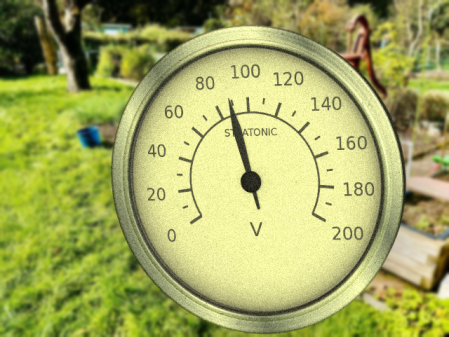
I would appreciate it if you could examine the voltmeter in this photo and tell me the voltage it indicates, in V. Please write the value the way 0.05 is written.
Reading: 90
